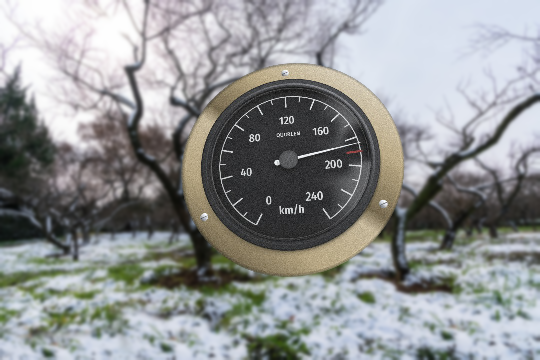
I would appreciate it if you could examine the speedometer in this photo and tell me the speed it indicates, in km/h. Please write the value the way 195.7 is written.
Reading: 185
